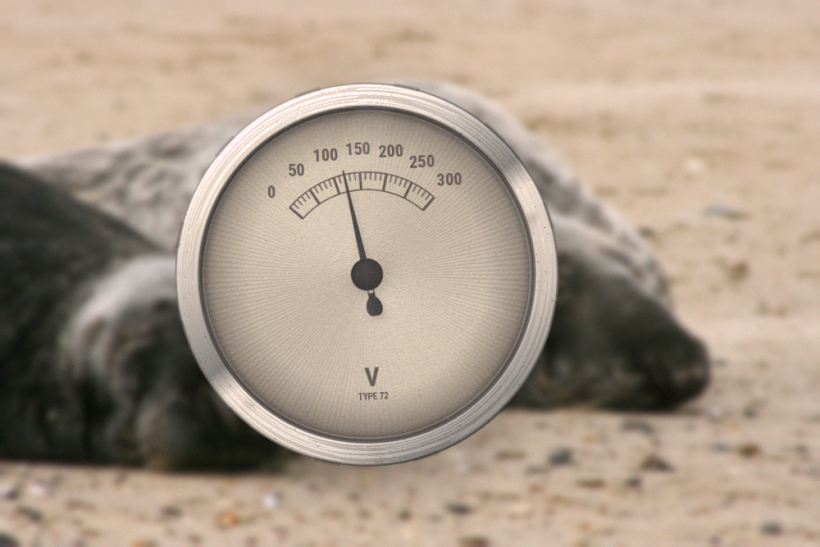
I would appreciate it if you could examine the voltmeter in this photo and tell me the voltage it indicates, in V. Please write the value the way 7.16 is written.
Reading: 120
